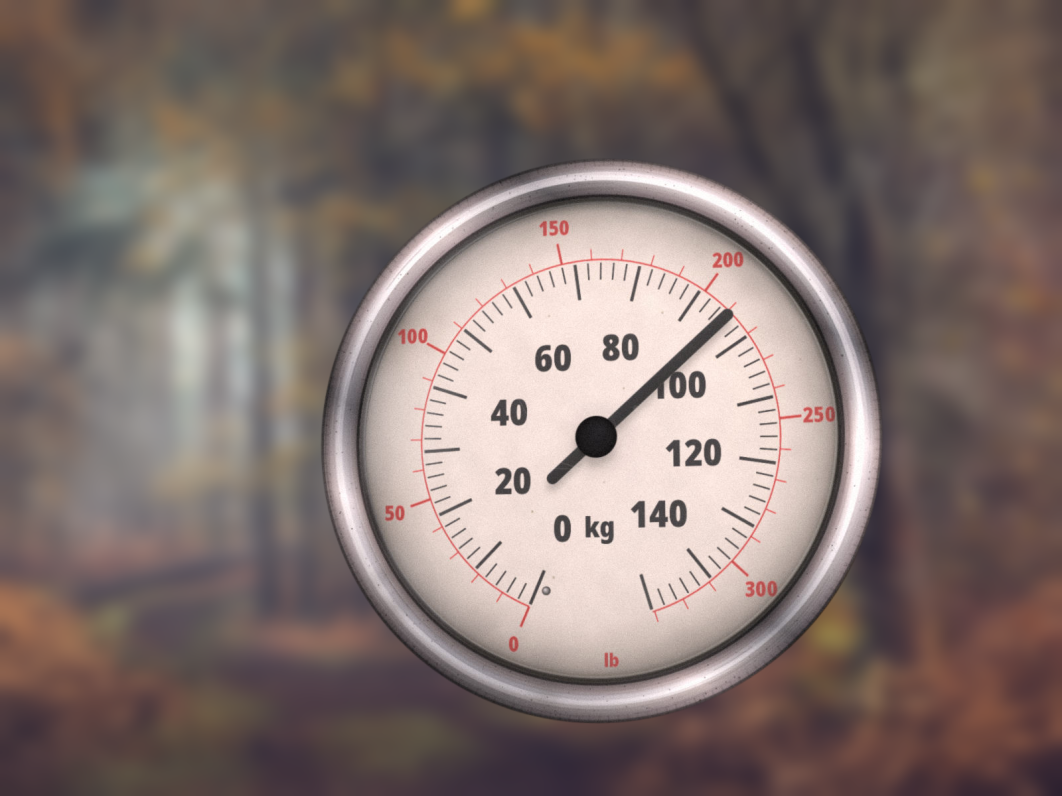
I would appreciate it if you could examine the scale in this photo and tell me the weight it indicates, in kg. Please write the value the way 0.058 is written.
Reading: 96
